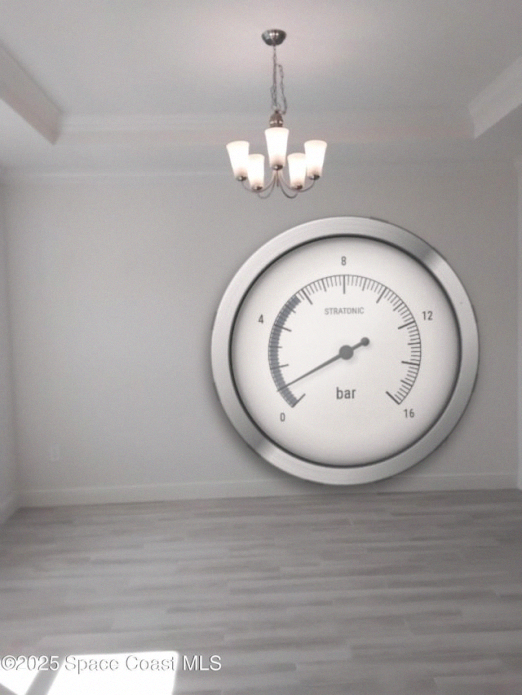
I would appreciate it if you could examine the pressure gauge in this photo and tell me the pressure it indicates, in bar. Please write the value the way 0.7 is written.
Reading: 1
